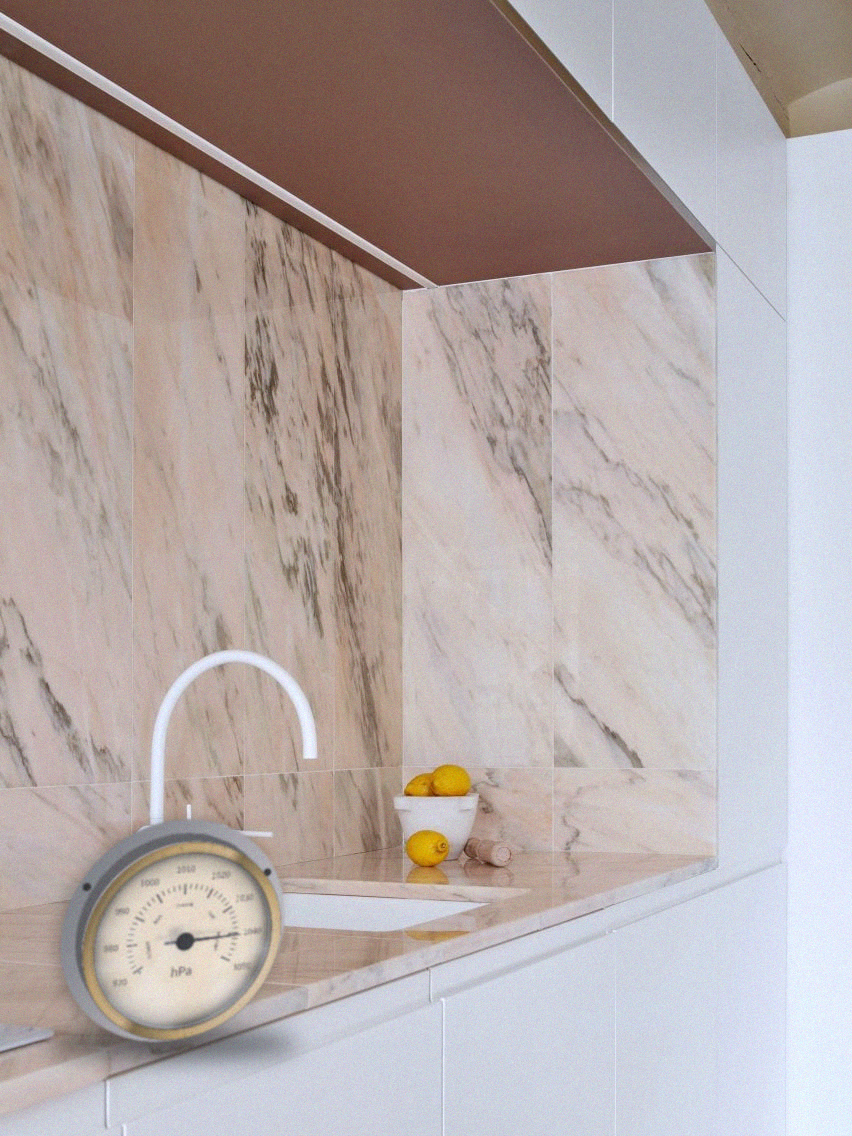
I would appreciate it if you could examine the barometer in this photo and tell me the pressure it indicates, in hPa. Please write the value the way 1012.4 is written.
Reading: 1040
